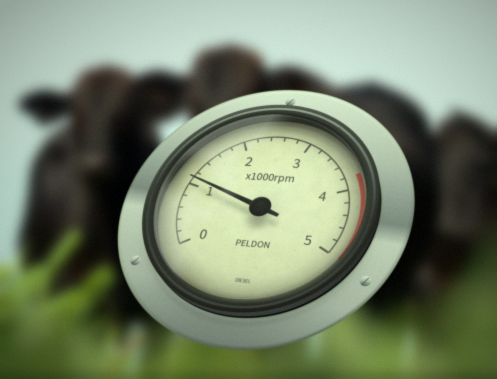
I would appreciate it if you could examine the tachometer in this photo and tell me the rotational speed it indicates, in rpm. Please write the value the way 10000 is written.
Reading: 1100
